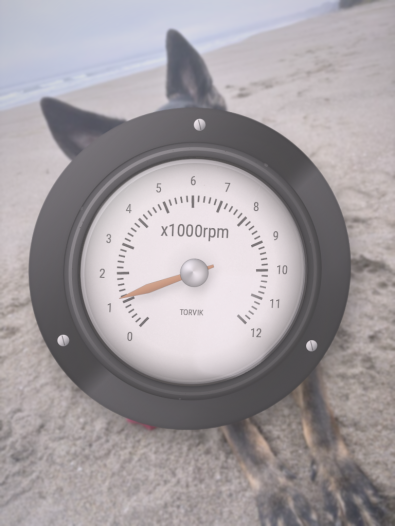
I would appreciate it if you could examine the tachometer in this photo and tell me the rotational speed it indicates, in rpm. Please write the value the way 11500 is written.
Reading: 1200
